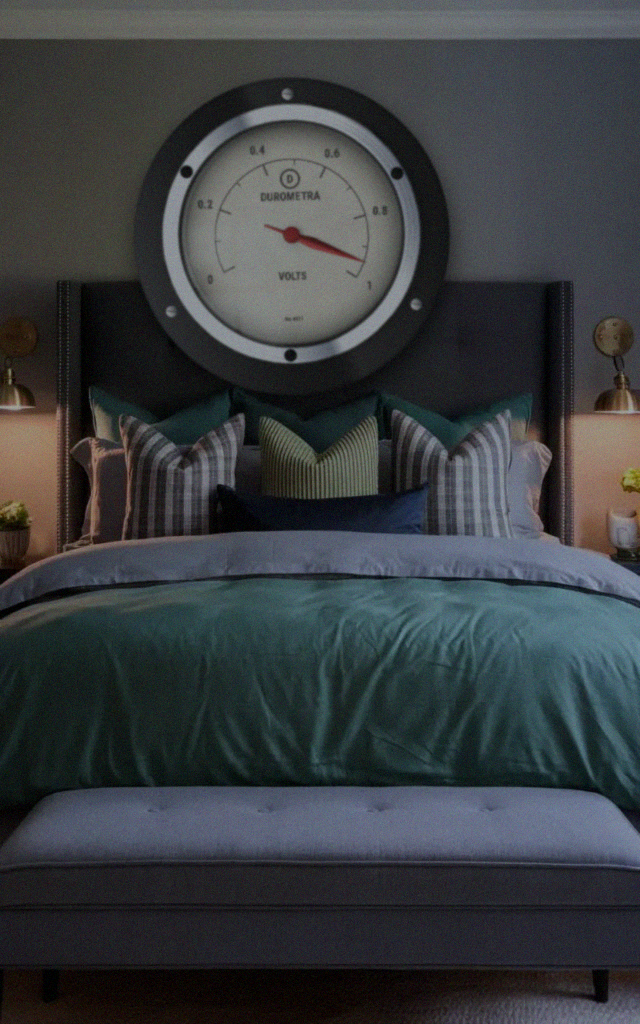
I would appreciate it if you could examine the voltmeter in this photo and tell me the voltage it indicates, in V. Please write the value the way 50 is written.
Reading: 0.95
